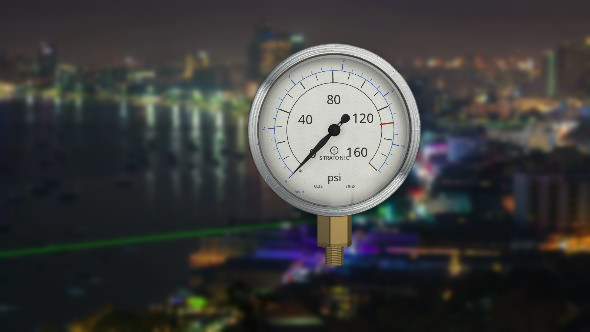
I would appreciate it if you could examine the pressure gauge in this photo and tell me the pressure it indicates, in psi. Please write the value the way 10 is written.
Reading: 0
